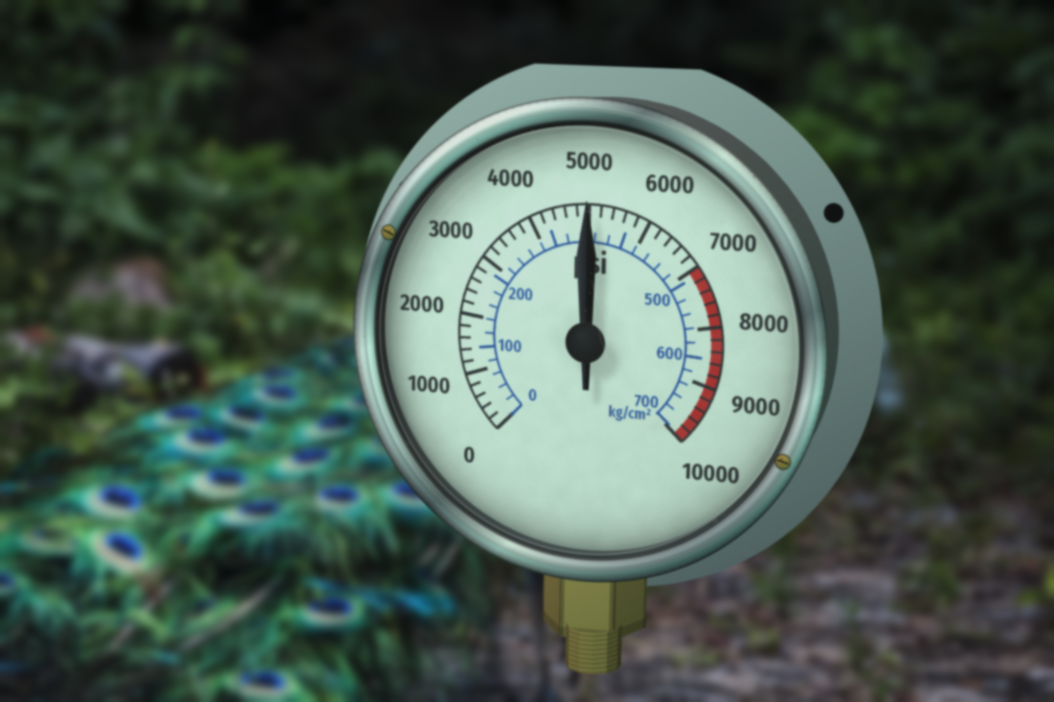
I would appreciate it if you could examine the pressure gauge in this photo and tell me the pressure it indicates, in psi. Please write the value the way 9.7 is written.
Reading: 5000
